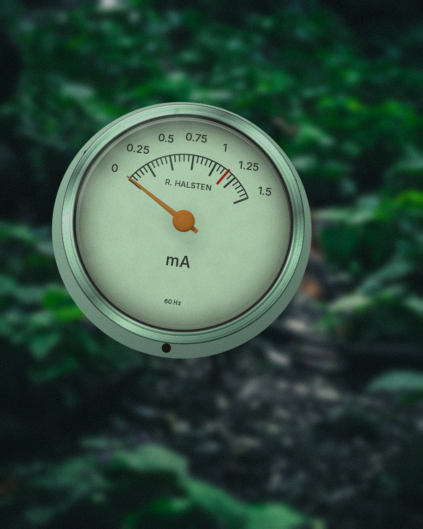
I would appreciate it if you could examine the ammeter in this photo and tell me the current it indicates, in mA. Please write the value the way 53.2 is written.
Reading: 0
